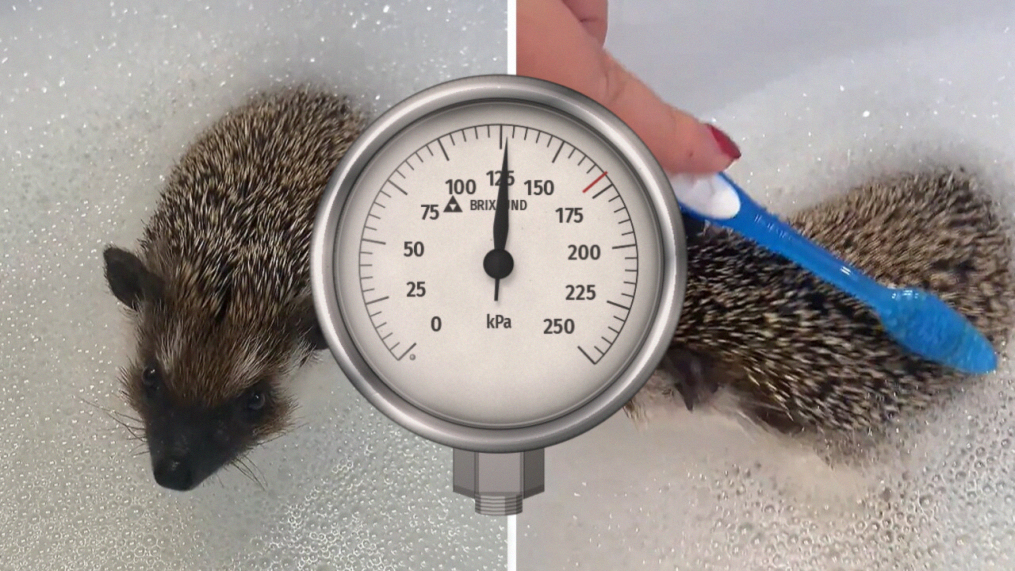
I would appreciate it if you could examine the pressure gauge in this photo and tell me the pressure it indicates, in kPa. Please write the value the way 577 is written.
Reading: 127.5
